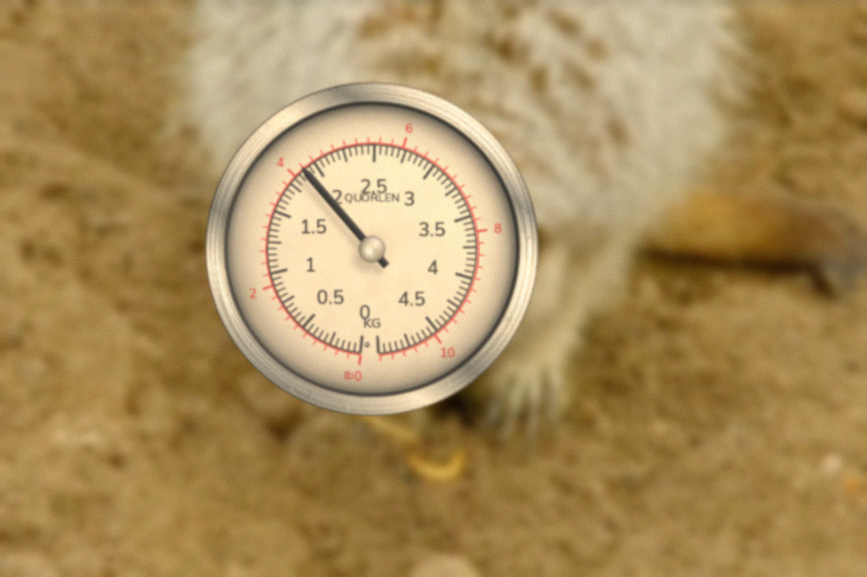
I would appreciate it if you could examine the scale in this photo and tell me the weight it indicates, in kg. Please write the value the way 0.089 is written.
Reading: 1.9
